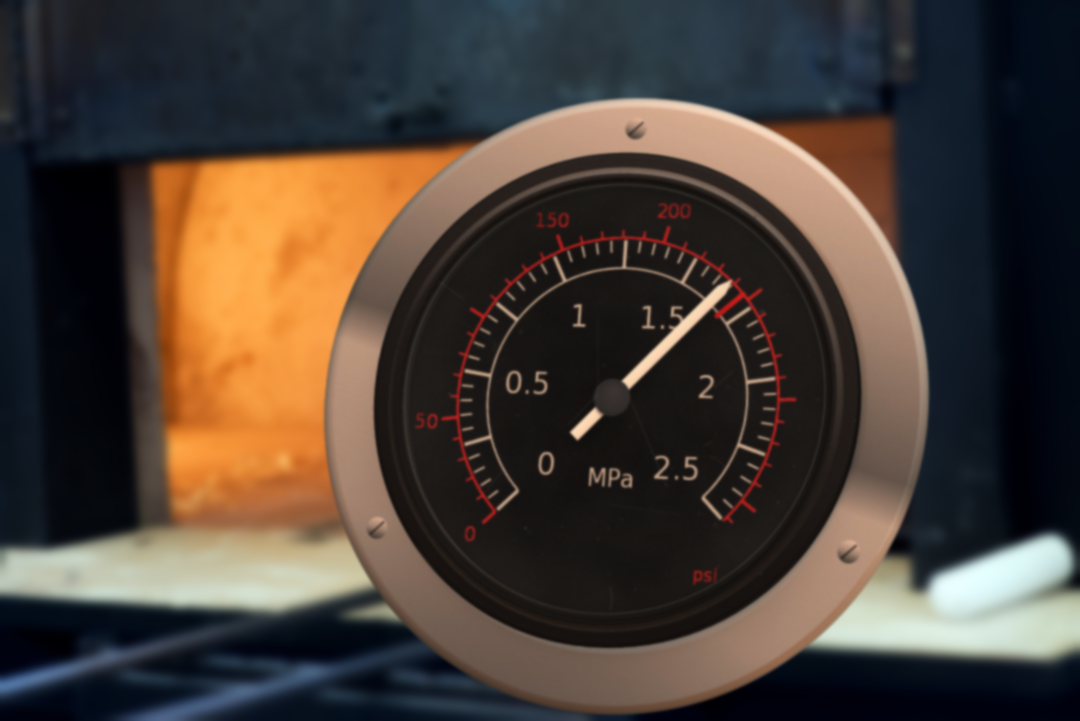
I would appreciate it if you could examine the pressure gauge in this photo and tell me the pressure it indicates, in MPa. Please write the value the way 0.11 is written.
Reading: 1.65
